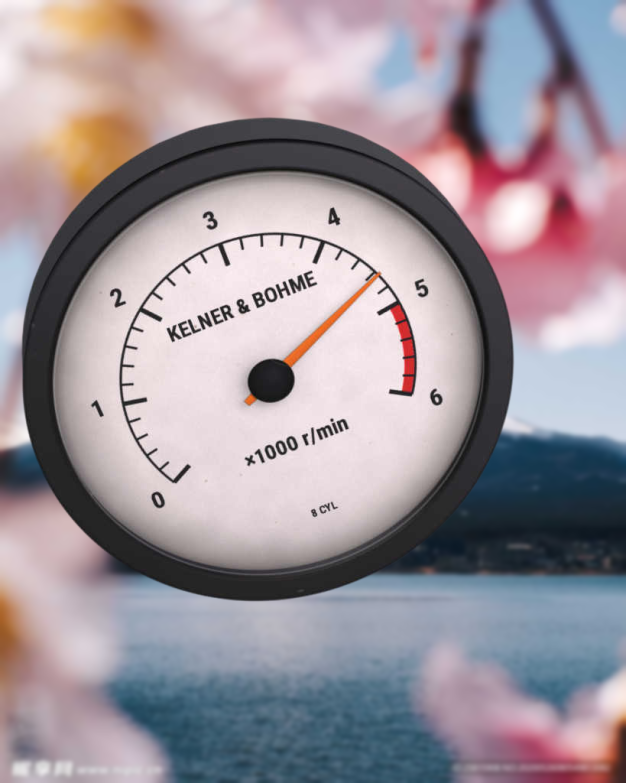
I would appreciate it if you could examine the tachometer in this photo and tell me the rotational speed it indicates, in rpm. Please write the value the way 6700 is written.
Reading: 4600
